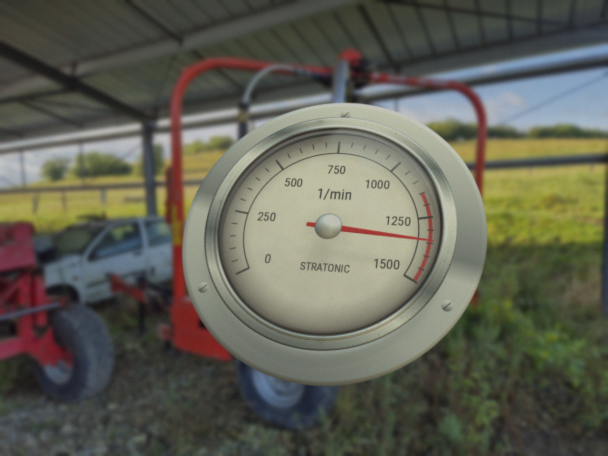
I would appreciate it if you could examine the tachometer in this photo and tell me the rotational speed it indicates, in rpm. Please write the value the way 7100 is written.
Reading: 1350
